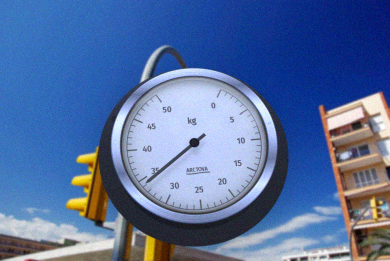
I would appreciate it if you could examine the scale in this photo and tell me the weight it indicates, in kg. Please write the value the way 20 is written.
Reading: 34
